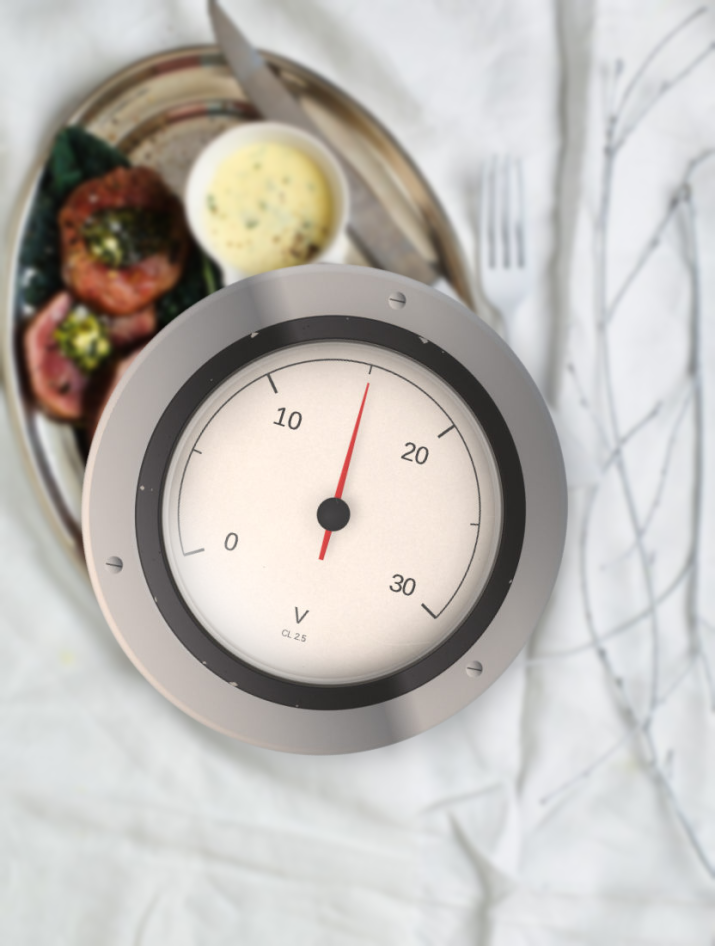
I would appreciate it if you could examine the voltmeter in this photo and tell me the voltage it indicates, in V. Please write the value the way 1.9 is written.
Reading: 15
